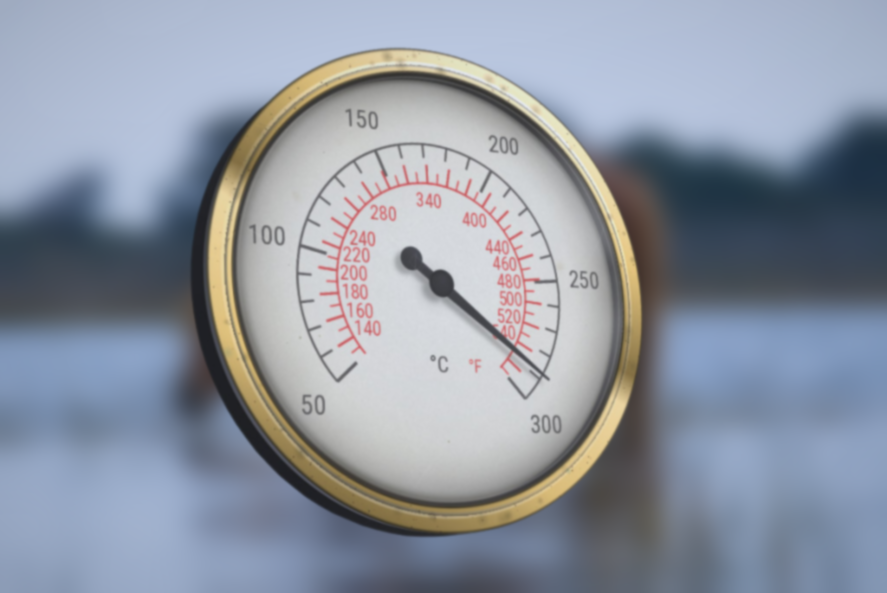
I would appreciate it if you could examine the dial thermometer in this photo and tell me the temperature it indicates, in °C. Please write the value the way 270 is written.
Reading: 290
